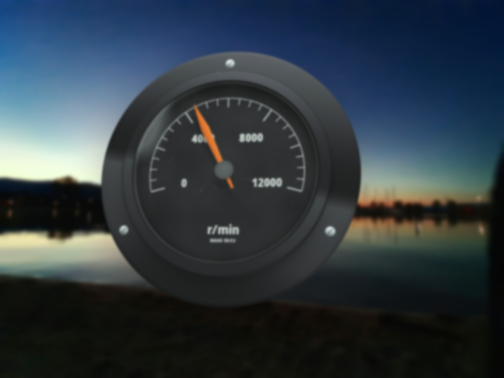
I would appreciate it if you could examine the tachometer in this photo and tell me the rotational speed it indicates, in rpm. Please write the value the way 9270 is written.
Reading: 4500
